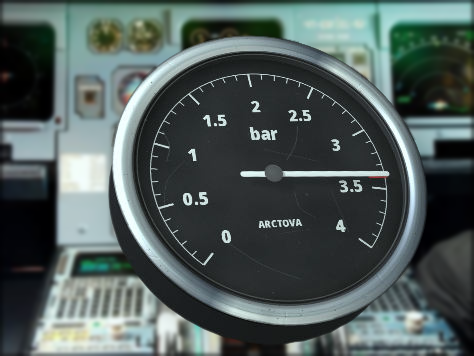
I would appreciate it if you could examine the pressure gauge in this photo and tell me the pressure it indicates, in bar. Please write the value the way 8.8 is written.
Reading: 3.4
